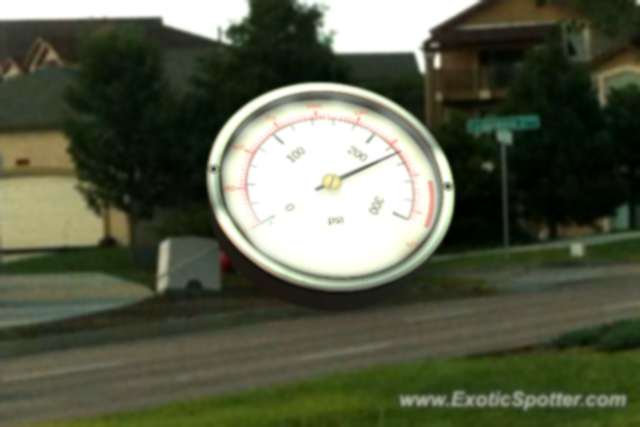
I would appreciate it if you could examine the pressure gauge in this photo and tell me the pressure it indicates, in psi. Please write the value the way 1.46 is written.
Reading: 230
